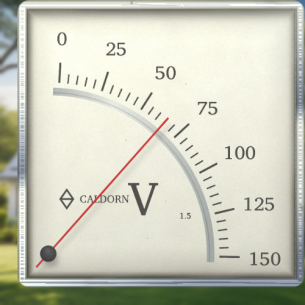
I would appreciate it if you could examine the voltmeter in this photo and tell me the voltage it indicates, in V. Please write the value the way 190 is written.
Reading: 65
